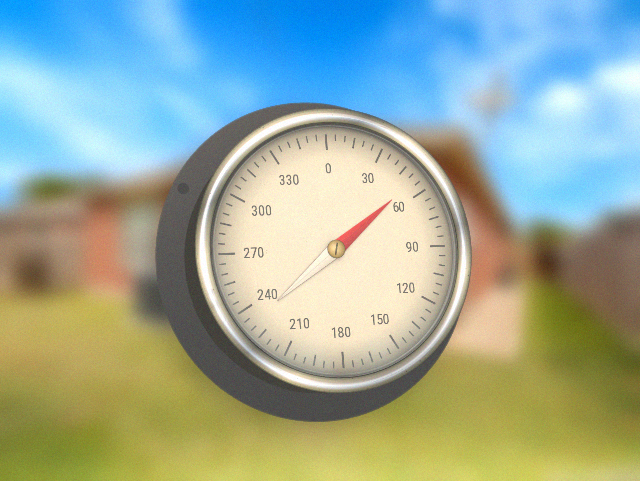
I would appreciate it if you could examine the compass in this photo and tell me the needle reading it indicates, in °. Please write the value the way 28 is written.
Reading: 52.5
